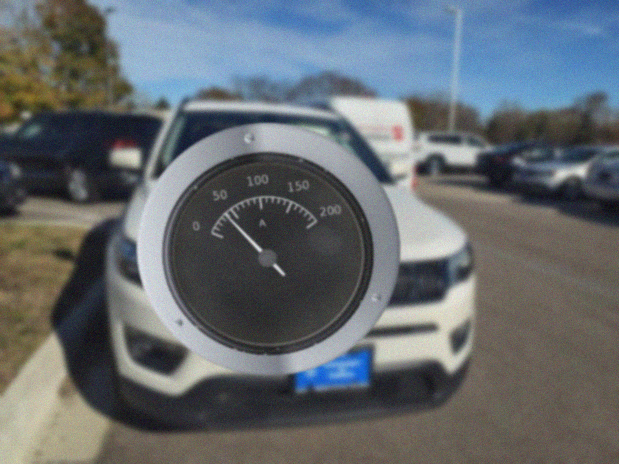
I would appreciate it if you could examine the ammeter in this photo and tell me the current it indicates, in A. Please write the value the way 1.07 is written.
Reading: 40
